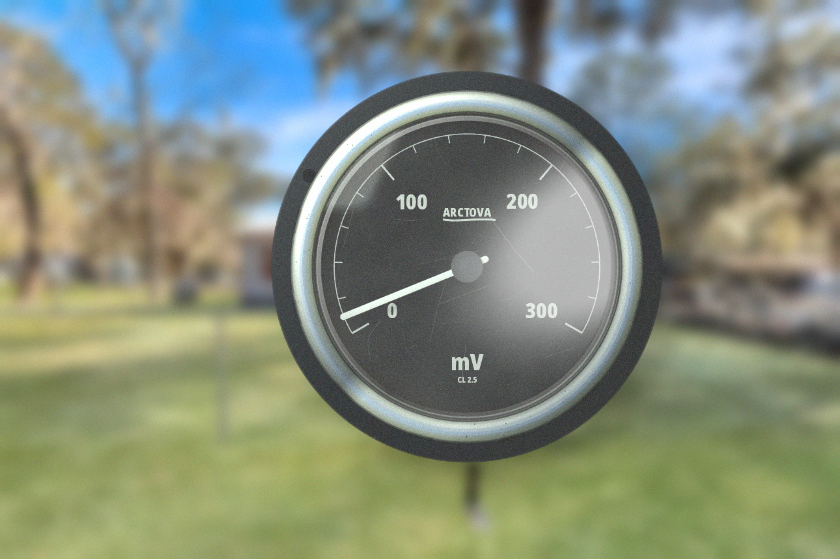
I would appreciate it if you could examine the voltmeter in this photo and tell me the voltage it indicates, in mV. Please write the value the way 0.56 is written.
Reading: 10
